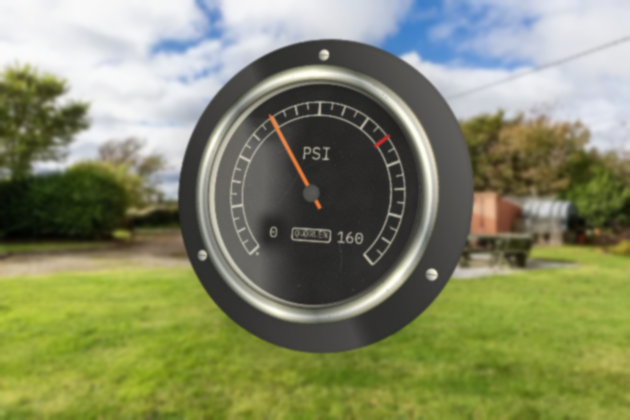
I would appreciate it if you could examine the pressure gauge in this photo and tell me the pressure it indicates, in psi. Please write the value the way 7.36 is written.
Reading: 60
